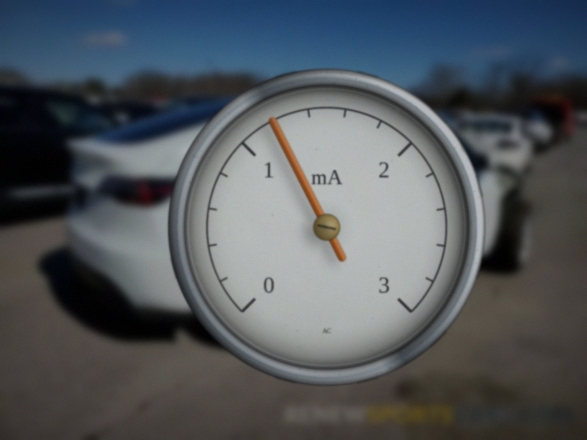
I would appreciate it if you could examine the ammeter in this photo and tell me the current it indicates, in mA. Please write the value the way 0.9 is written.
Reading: 1.2
